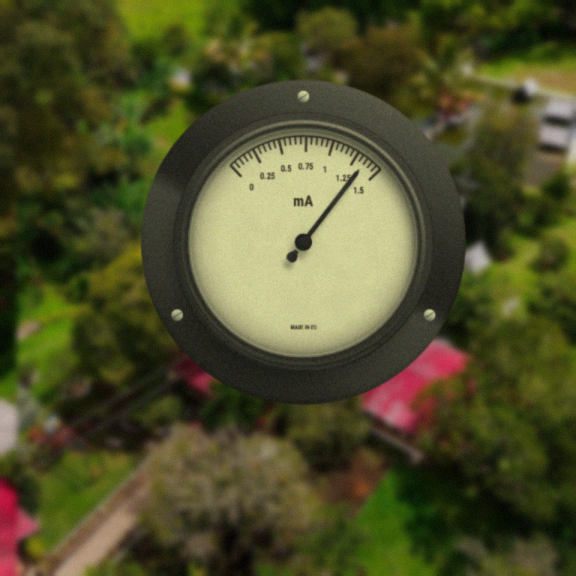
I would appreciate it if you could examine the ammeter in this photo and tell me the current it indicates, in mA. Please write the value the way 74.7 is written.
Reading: 1.35
